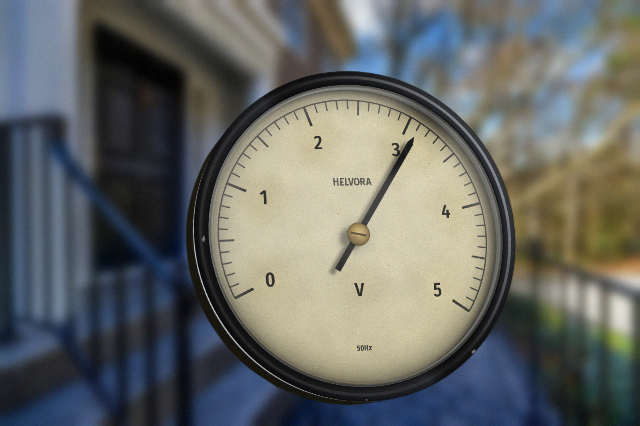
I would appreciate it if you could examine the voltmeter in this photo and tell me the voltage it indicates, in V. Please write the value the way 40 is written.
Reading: 3.1
